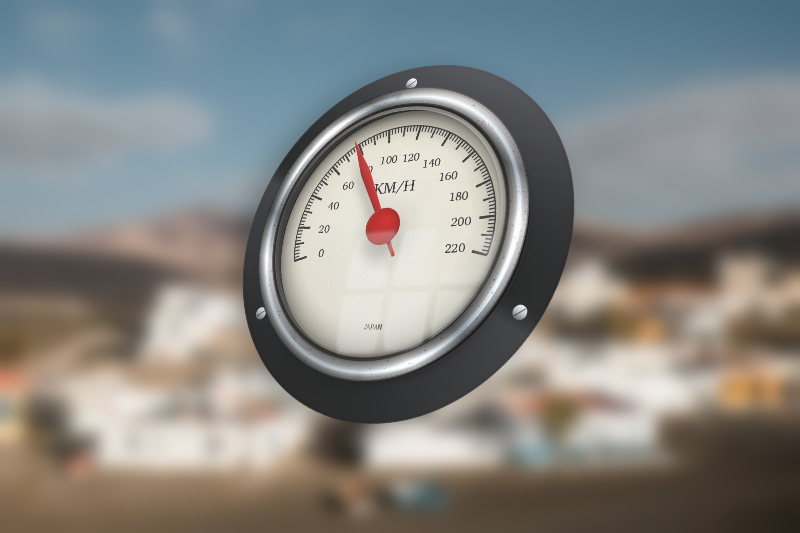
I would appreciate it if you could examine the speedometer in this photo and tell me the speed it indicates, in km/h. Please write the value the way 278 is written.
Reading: 80
